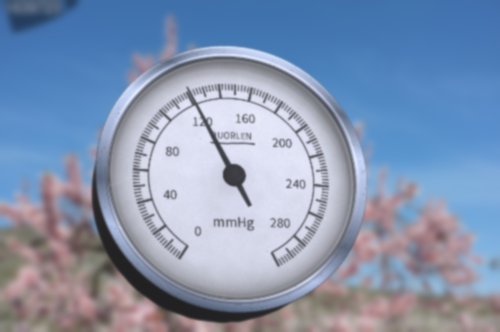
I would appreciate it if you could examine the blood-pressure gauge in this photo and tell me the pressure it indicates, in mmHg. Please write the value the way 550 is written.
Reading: 120
